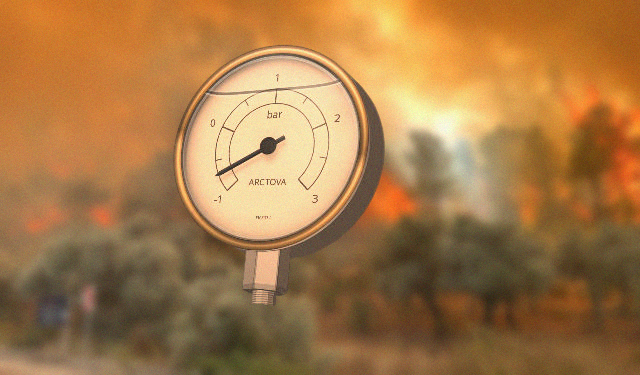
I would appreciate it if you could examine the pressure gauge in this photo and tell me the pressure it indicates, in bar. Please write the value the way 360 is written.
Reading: -0.75
